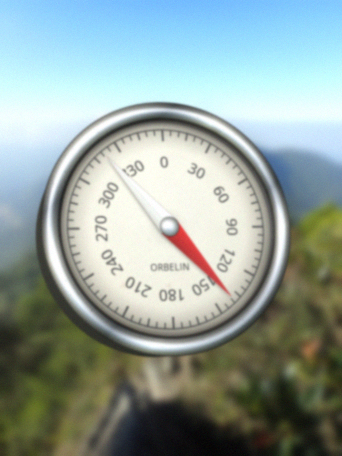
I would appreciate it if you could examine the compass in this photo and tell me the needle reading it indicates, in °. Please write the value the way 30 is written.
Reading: 140
